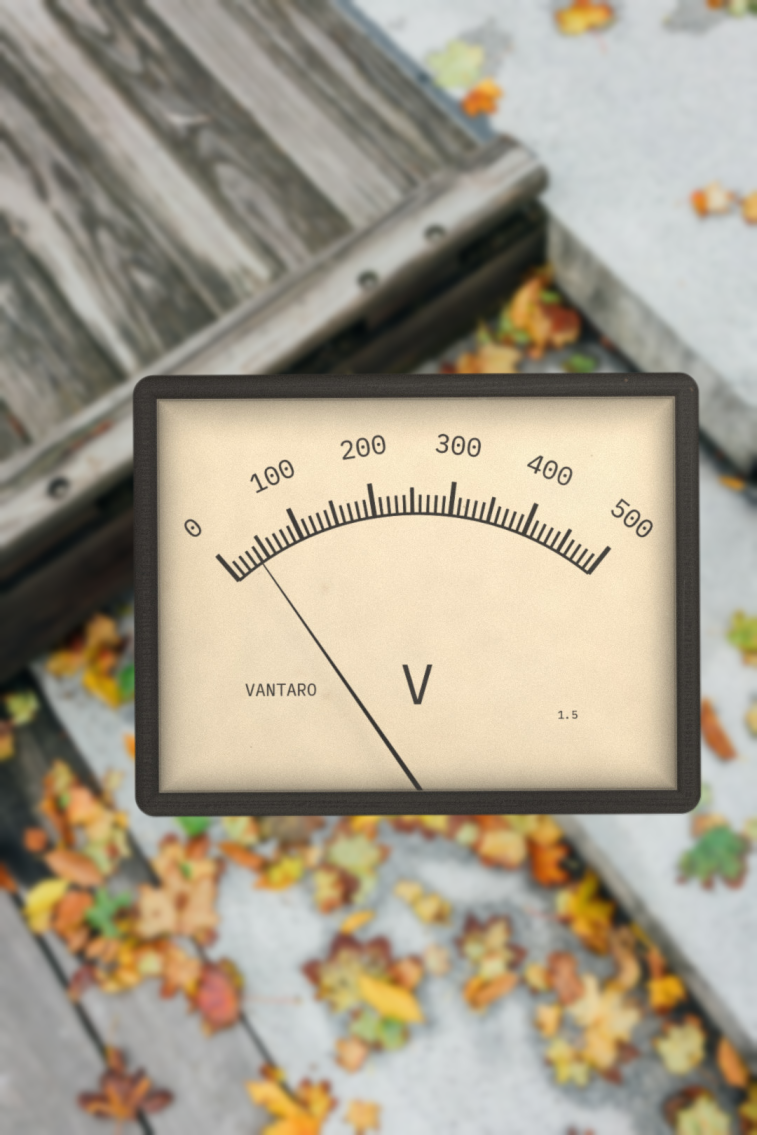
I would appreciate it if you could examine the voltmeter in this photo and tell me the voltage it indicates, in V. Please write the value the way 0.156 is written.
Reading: 40
